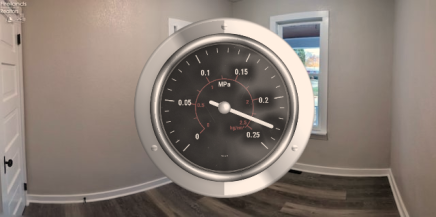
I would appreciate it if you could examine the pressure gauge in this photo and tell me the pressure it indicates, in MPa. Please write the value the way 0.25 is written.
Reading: 0.23
